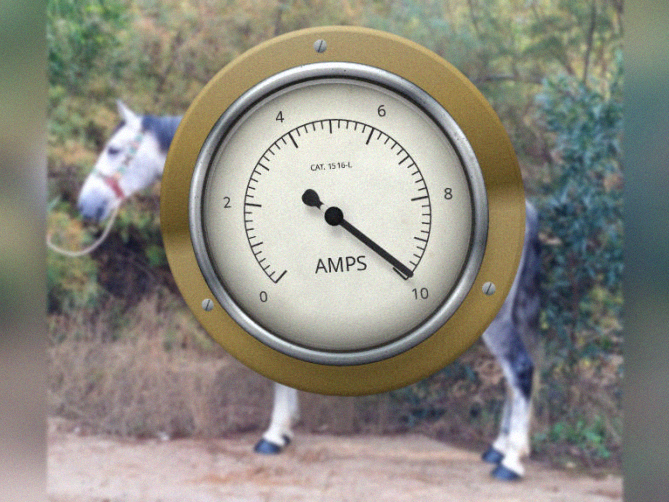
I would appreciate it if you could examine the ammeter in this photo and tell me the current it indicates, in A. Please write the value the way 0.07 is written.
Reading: 9.8
